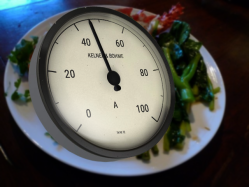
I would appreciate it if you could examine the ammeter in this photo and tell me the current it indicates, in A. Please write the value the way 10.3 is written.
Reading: 45
